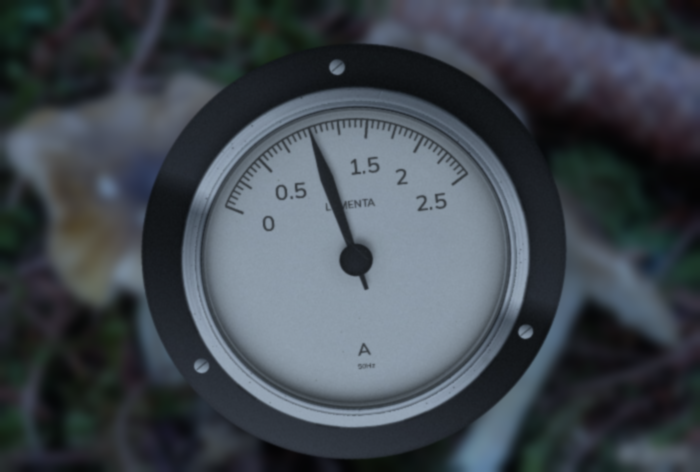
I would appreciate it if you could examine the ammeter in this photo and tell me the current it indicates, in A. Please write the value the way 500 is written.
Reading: 1
